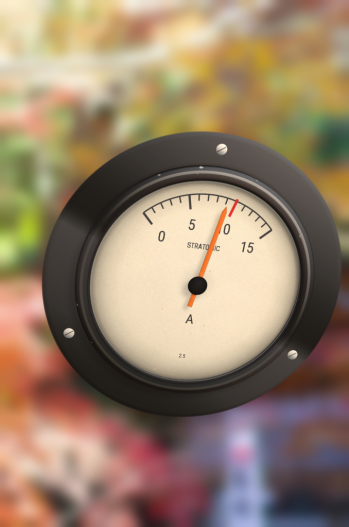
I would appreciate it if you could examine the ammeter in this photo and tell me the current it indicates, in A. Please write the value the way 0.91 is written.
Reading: 9
